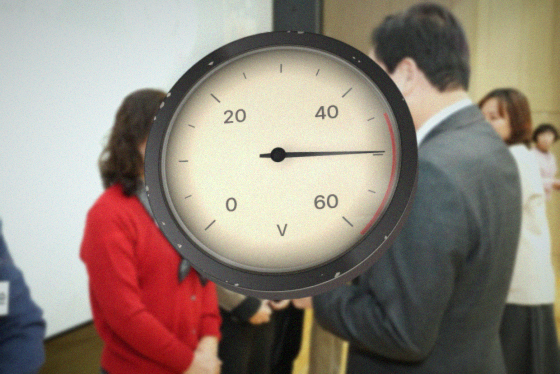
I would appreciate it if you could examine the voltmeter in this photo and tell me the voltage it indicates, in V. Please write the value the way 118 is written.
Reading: 50
